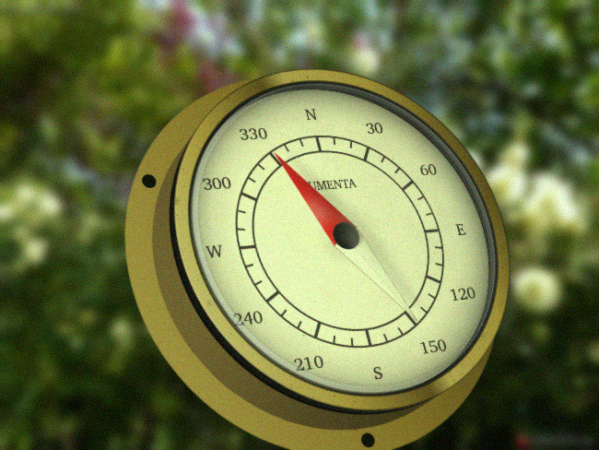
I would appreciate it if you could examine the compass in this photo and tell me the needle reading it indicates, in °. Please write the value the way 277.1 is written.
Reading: 330
